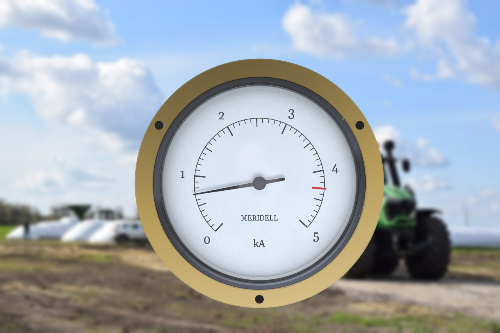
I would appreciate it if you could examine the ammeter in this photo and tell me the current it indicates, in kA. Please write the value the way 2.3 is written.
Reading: 0.7
